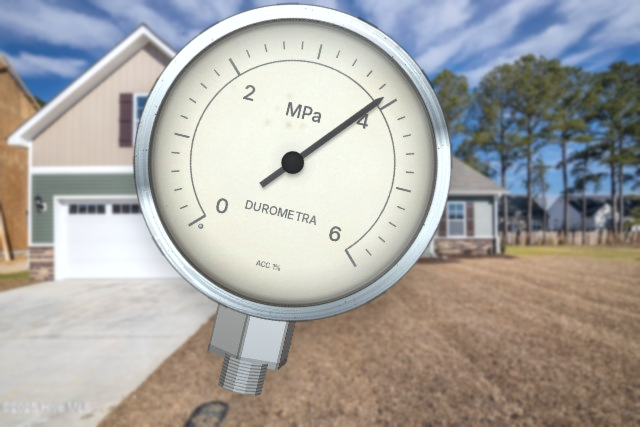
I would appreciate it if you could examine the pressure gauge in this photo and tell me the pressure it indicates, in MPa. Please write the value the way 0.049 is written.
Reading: 3.9
